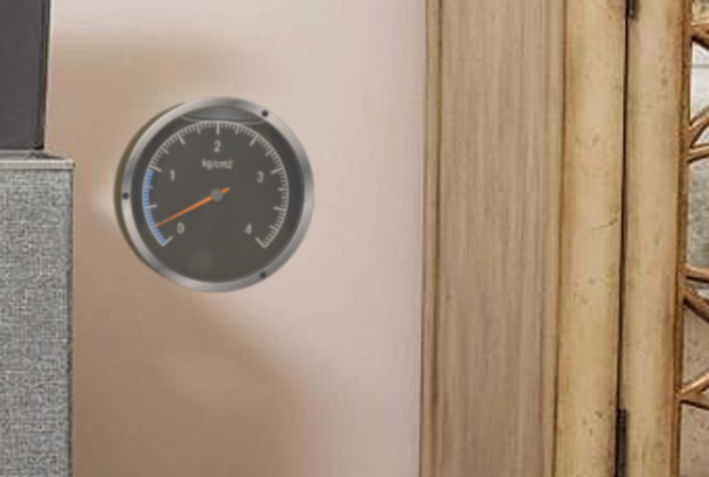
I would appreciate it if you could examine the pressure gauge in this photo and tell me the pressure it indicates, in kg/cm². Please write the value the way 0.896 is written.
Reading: 0.25
